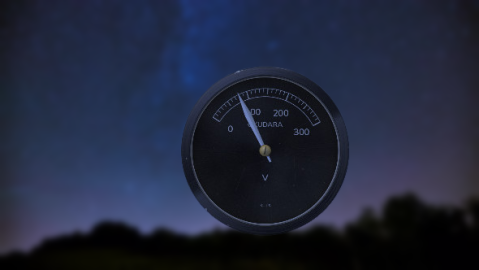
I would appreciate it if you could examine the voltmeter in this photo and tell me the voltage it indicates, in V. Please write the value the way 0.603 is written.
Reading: 80
